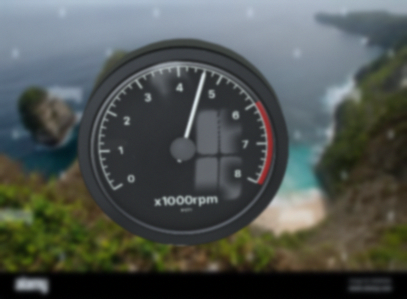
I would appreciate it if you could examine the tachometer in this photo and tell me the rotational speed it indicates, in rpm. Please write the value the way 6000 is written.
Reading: 4600
